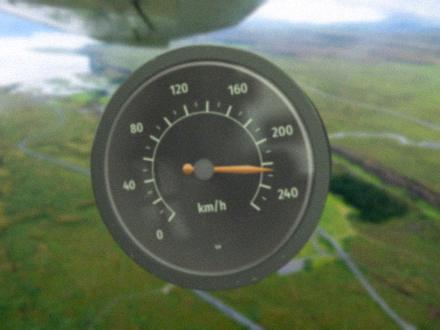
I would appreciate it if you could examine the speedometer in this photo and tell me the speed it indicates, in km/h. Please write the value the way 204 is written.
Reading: 225
